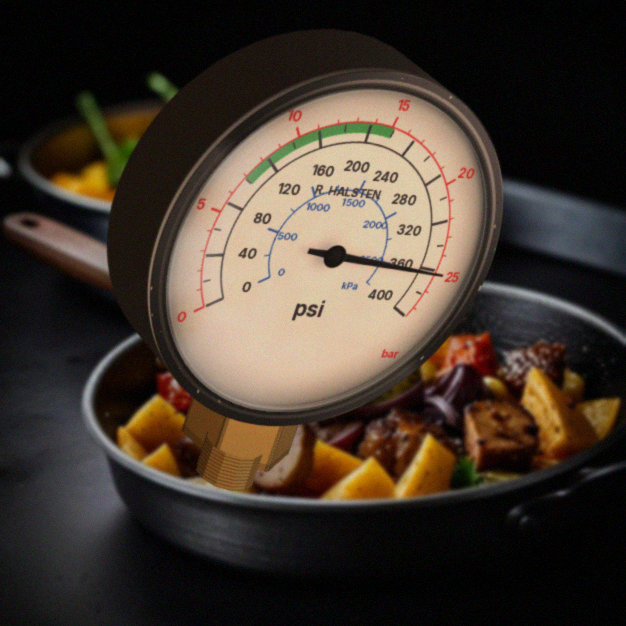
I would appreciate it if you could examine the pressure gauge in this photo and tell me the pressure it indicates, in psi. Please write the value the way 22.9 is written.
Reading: 360
